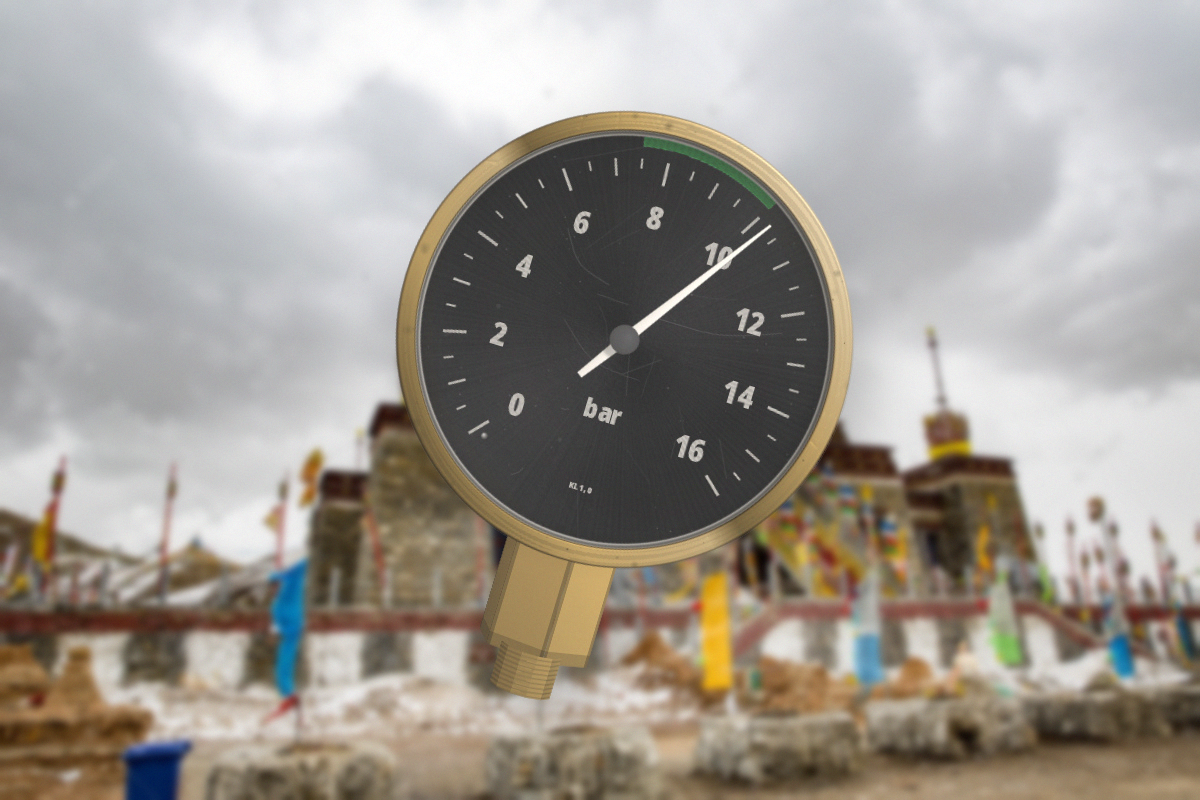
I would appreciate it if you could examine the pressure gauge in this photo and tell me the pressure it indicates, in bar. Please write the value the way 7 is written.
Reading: 10.25
